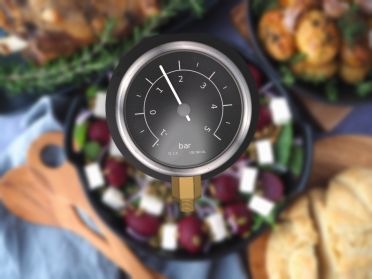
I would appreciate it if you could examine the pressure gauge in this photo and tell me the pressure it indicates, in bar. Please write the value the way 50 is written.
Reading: 1.5
